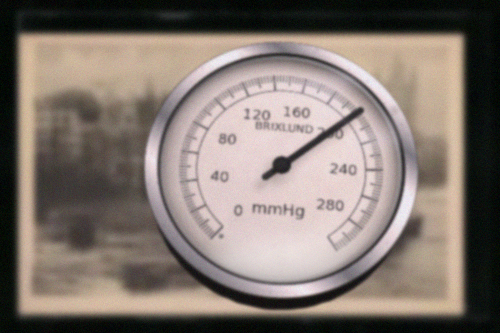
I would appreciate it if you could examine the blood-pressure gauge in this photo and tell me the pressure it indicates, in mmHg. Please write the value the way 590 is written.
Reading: 200
